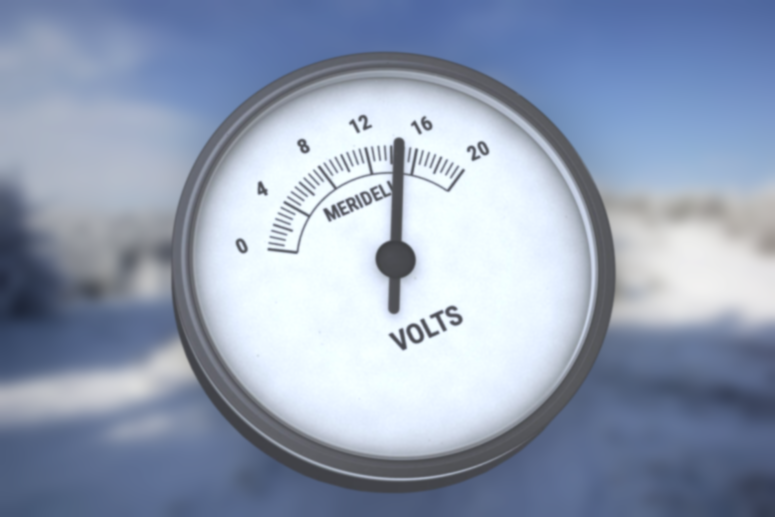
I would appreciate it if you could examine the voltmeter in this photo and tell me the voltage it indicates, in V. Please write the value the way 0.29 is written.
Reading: 14.5
